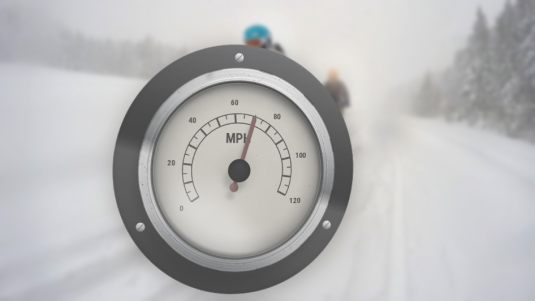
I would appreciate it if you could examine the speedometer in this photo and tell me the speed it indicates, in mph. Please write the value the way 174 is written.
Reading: 70
